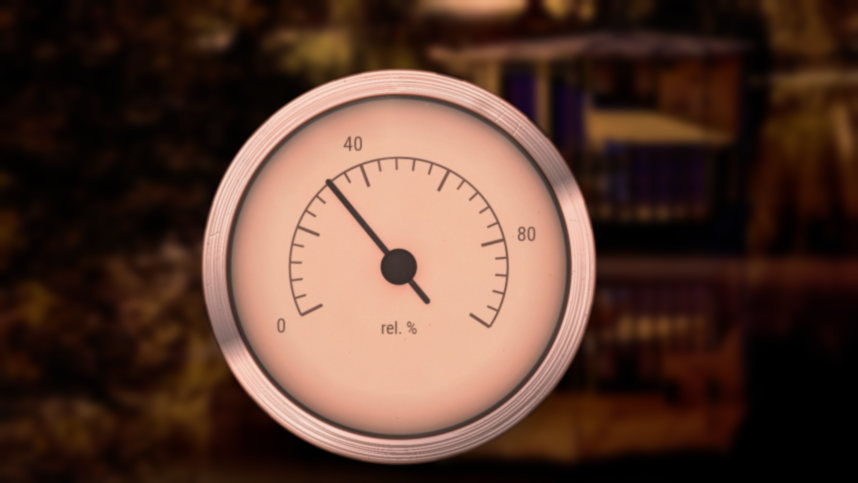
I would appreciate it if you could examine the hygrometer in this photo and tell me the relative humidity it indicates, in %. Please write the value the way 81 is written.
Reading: 32
